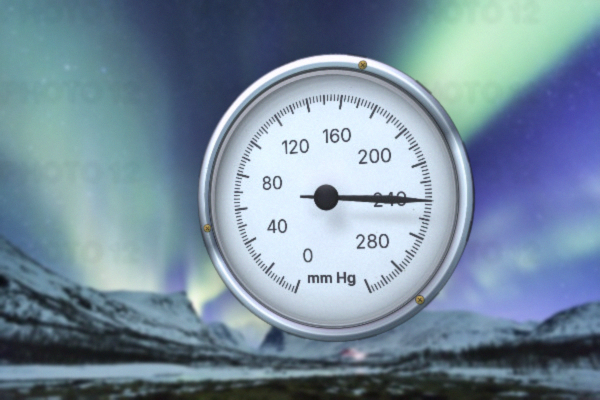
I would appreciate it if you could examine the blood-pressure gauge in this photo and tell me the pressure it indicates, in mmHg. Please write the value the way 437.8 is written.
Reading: 240
